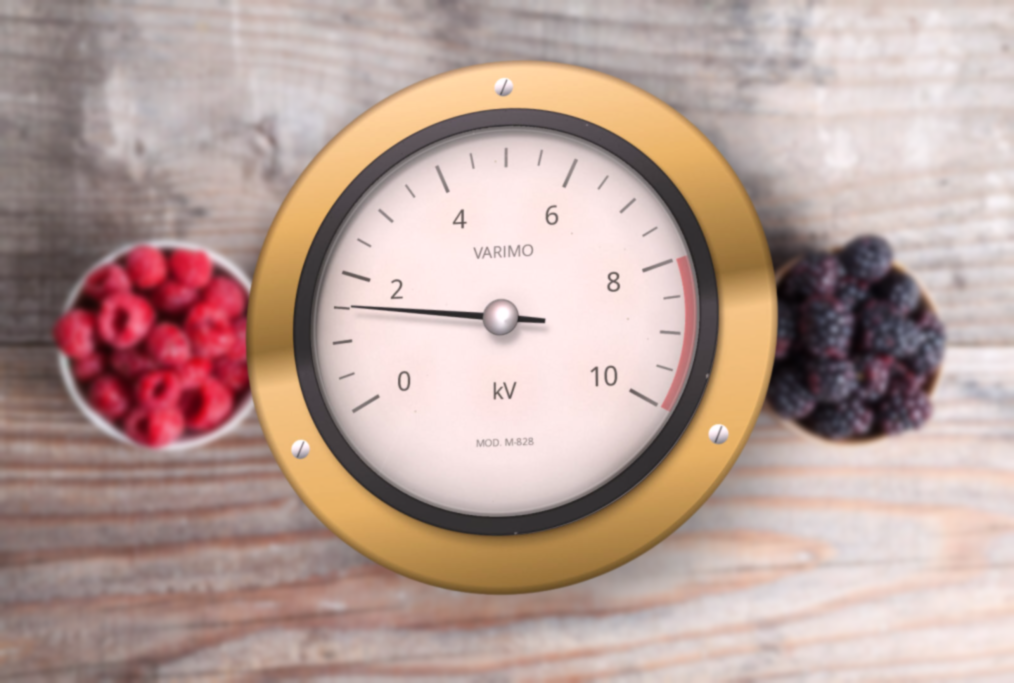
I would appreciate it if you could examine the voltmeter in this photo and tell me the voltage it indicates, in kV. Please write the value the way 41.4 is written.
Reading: 1.5
